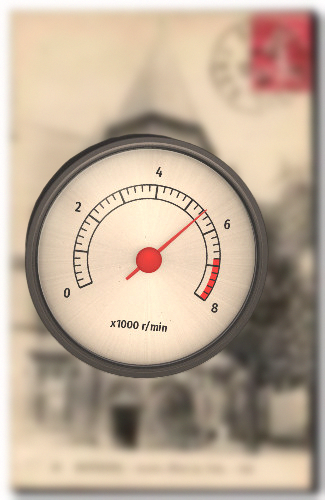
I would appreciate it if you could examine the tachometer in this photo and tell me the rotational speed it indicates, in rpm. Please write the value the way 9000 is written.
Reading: 5400
